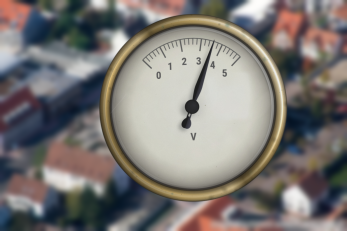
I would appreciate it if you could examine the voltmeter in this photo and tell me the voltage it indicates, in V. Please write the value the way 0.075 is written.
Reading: 3.6
